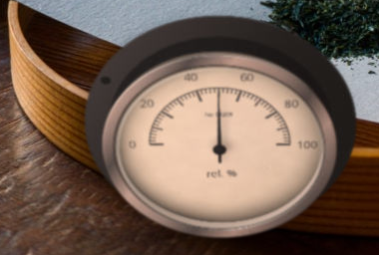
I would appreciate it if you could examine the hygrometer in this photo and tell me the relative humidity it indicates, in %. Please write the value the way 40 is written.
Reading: 50
